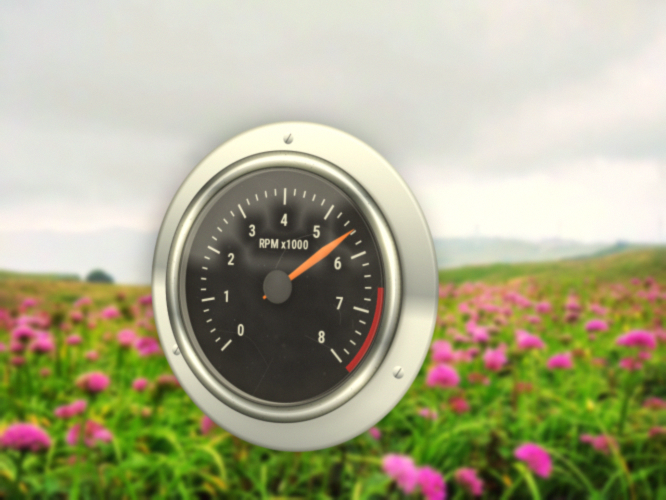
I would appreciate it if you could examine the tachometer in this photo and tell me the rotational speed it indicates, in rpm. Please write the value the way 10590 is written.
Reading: 5600
